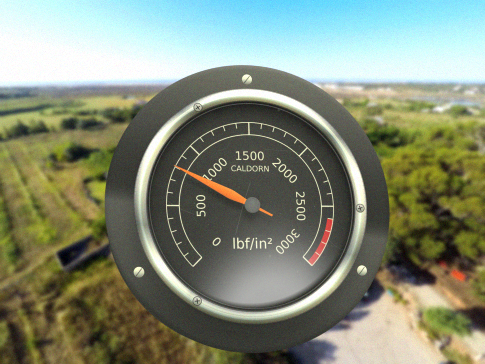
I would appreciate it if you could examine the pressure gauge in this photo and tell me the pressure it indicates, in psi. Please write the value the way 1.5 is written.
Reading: 800
